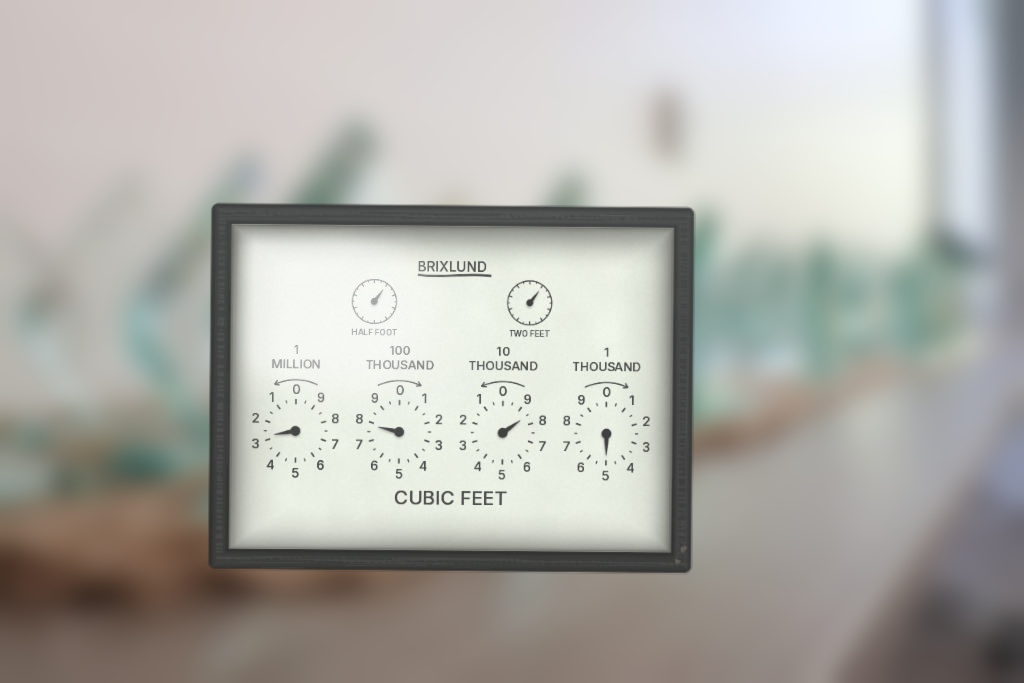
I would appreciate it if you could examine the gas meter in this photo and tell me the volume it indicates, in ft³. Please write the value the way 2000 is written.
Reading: 278500
